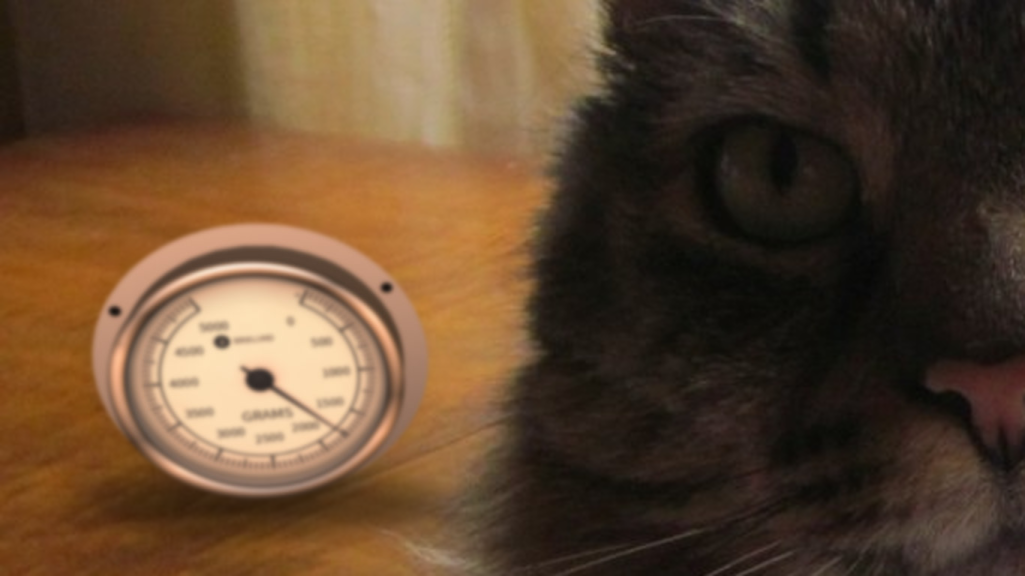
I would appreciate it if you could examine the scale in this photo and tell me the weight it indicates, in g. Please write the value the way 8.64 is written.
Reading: 1750
